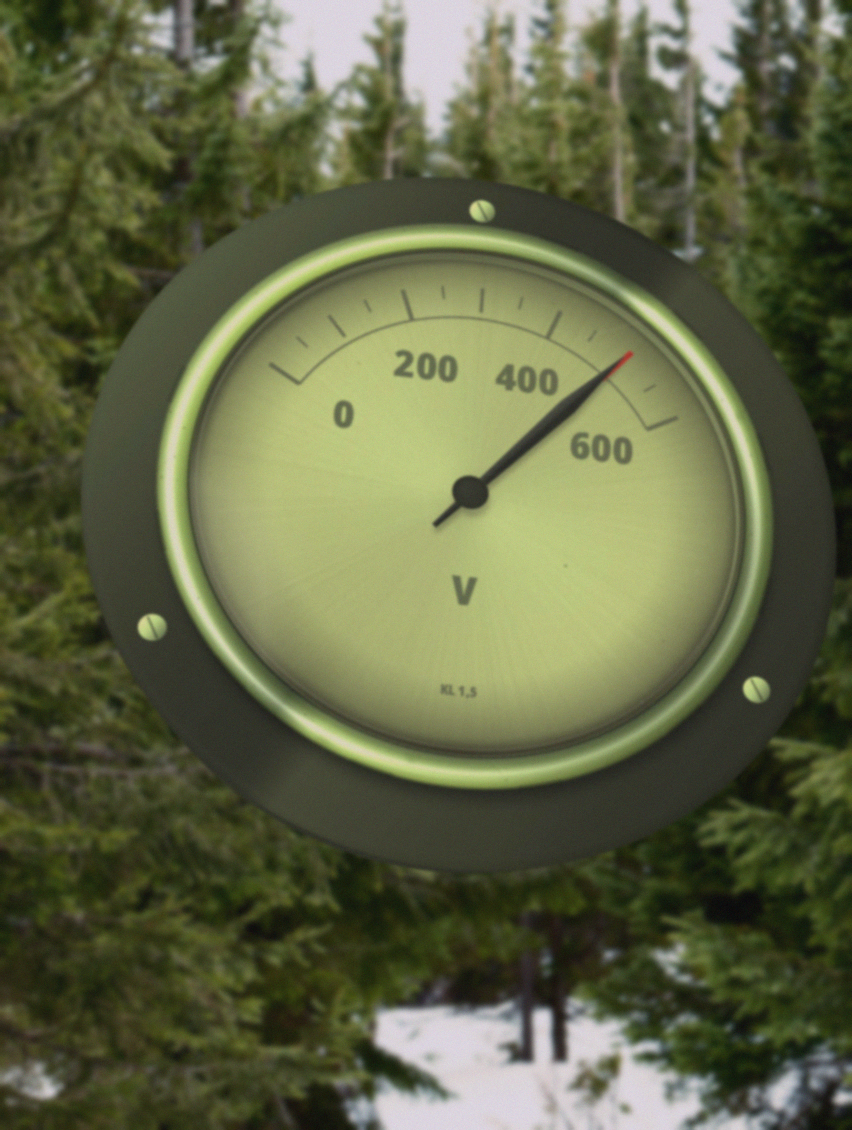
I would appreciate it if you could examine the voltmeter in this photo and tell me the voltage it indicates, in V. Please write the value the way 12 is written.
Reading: 500
